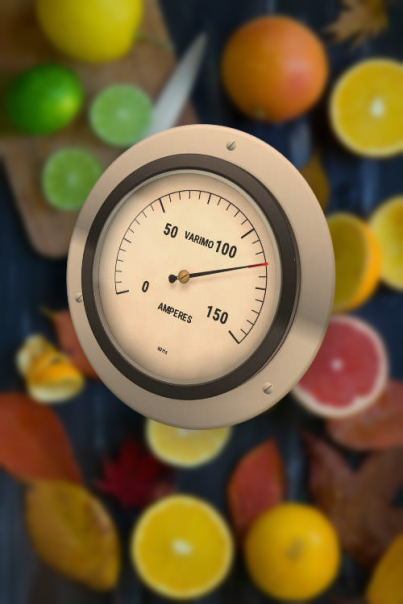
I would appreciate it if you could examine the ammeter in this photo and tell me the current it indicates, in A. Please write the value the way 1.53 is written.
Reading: 115
